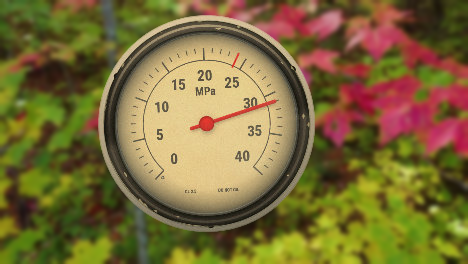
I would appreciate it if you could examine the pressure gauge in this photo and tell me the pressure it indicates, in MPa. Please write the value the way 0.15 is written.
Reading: 31
